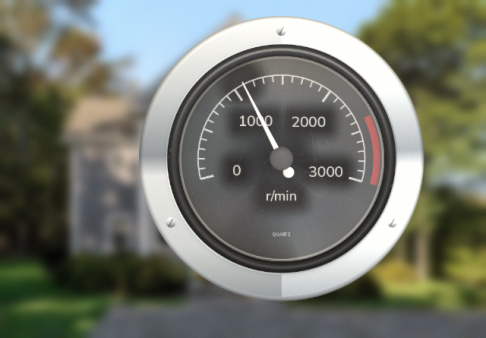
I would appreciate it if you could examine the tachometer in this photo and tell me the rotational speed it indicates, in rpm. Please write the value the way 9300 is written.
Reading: 1100
